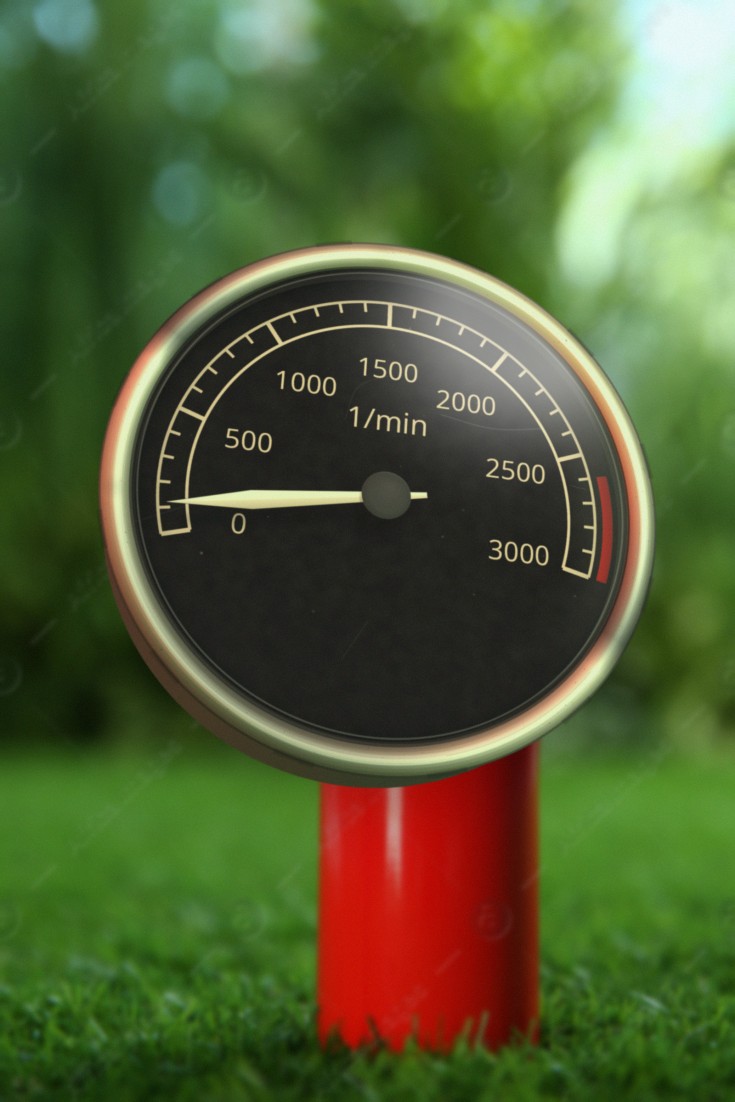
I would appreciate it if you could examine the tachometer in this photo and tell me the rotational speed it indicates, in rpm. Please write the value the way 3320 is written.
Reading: 100
